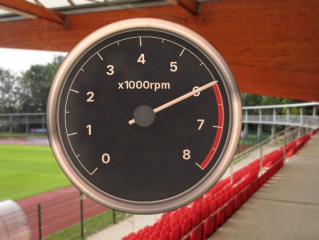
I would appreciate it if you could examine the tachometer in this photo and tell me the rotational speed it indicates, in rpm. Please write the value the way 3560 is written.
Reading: 6000
